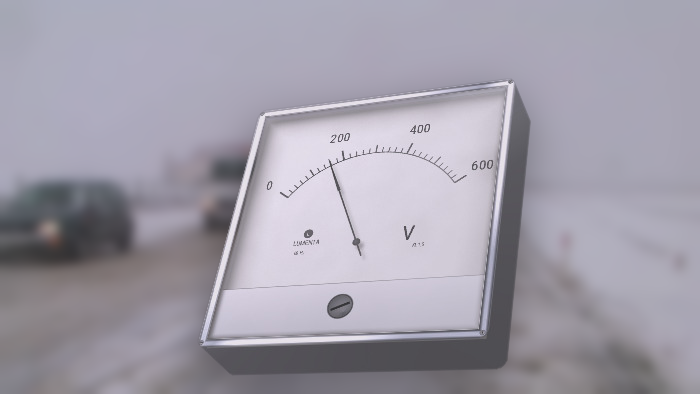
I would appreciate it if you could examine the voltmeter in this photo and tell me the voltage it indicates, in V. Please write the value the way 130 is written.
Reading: 160
